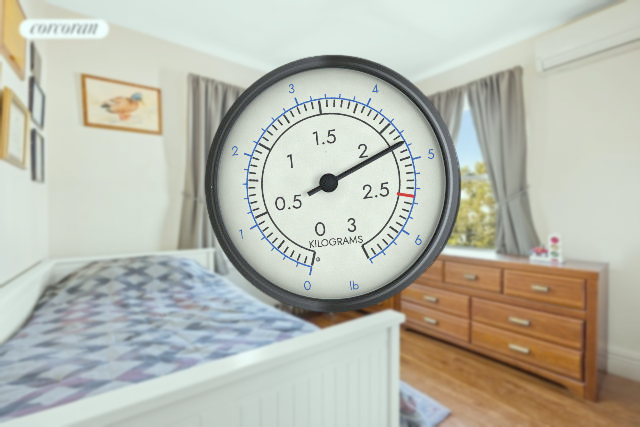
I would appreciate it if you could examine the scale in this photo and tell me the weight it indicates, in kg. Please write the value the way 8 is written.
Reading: 2.15
